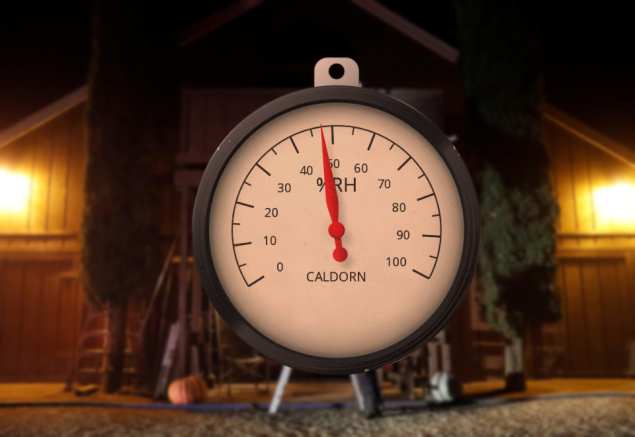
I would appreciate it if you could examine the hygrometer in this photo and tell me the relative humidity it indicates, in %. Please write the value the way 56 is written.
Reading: 47.5
